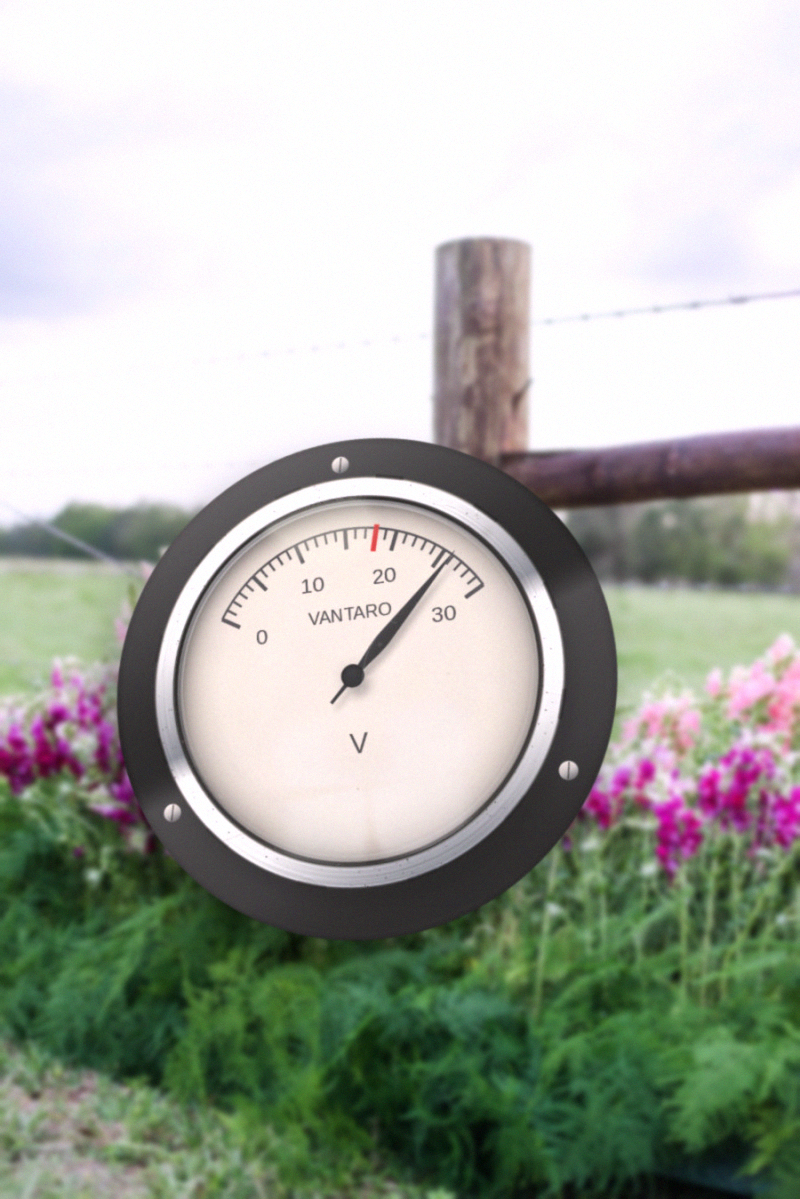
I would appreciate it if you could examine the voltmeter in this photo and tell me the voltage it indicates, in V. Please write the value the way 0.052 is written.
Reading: 26
